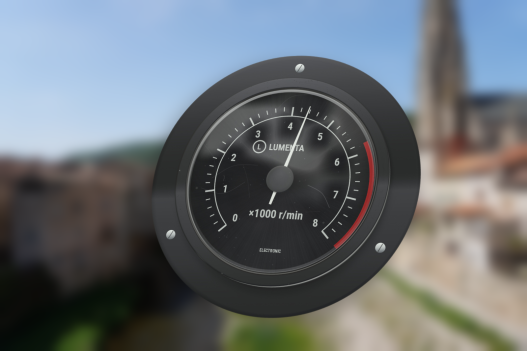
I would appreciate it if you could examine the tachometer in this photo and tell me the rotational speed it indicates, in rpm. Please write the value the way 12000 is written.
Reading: 4400
